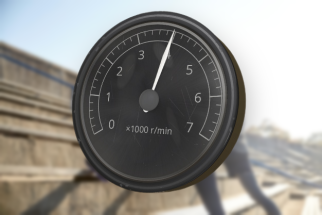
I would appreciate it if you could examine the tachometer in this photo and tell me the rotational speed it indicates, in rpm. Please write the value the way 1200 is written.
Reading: 4000
